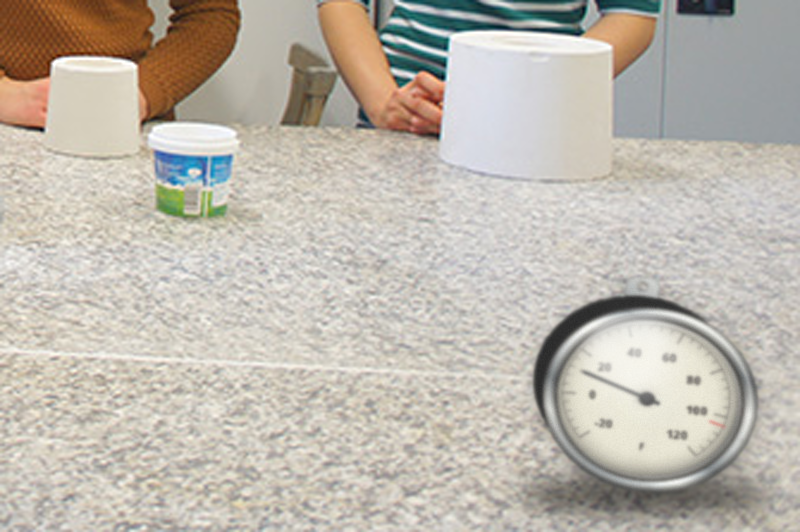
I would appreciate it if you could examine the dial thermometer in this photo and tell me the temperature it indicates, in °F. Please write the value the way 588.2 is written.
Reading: 12
